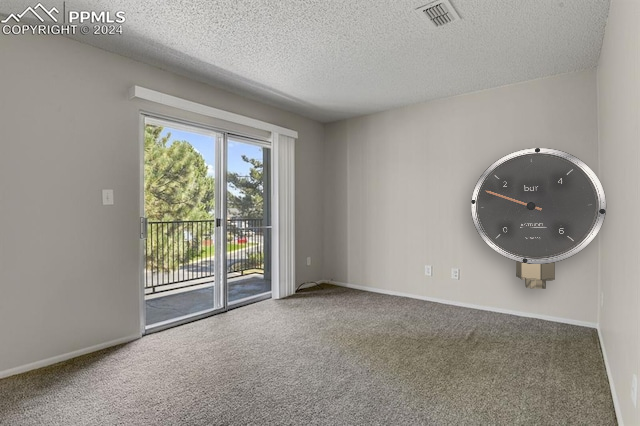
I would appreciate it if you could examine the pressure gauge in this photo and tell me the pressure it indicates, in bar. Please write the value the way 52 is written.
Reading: 1.5
